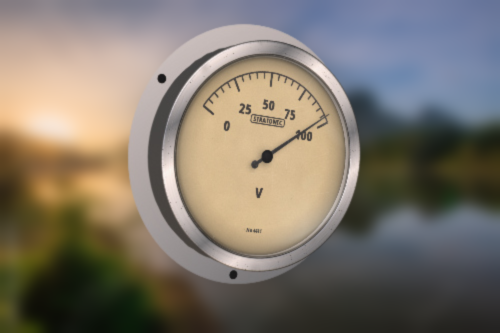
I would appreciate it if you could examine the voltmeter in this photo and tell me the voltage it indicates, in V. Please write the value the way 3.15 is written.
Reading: 95
